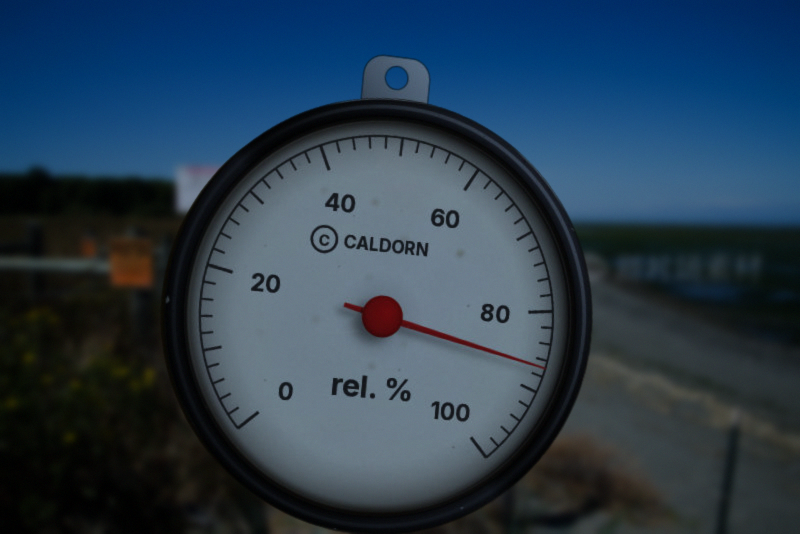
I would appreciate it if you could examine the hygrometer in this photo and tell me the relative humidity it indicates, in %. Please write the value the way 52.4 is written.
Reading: 87
